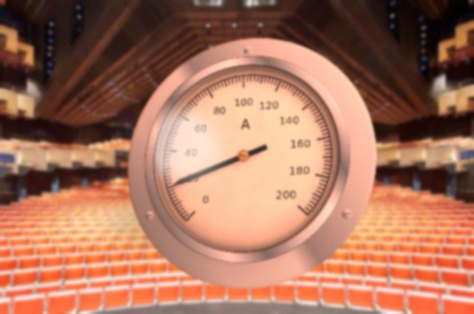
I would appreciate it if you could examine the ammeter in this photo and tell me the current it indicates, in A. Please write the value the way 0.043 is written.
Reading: 20
